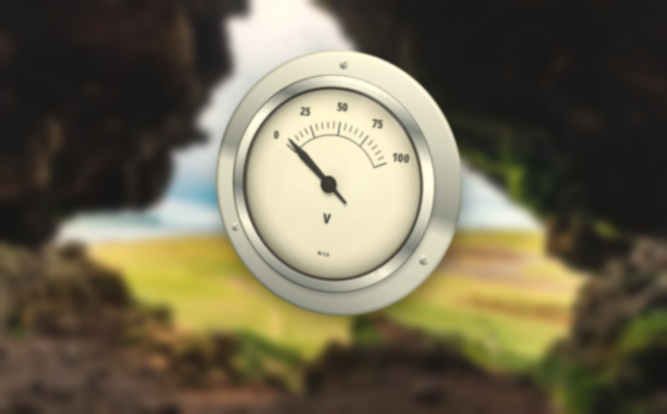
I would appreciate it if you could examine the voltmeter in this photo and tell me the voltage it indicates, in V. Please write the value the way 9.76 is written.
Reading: 5
